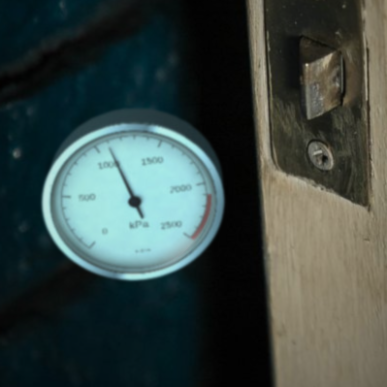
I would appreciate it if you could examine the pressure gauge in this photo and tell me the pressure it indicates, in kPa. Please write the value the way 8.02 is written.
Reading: 1100
